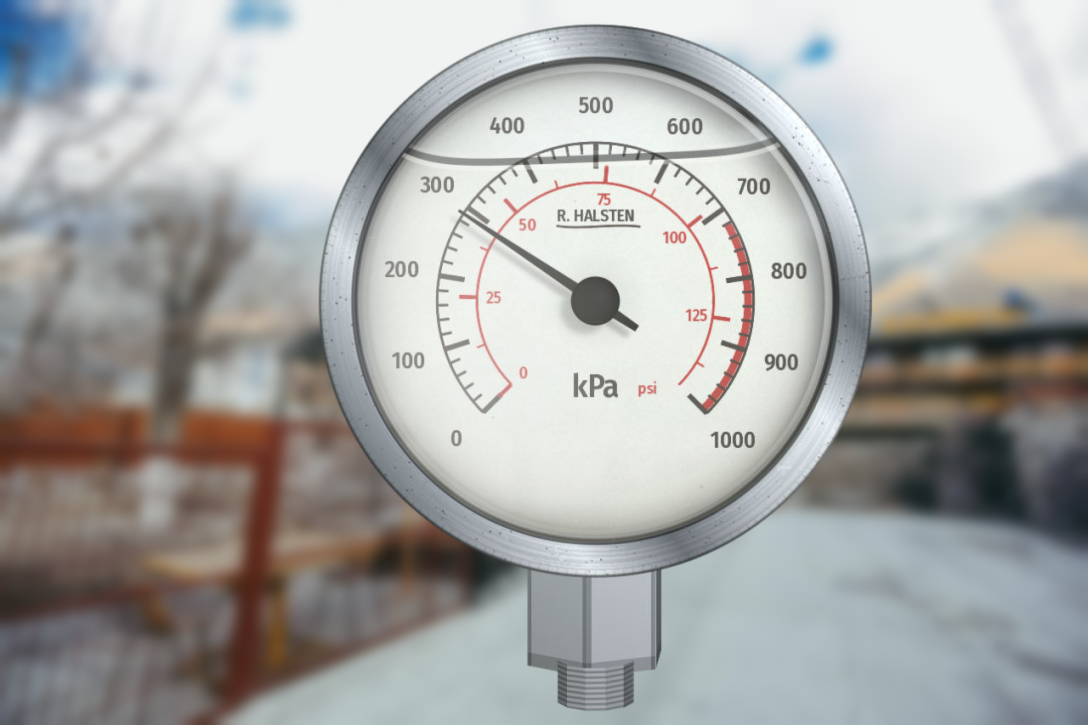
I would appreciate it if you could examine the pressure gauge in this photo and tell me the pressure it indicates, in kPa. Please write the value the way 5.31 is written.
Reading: 290
